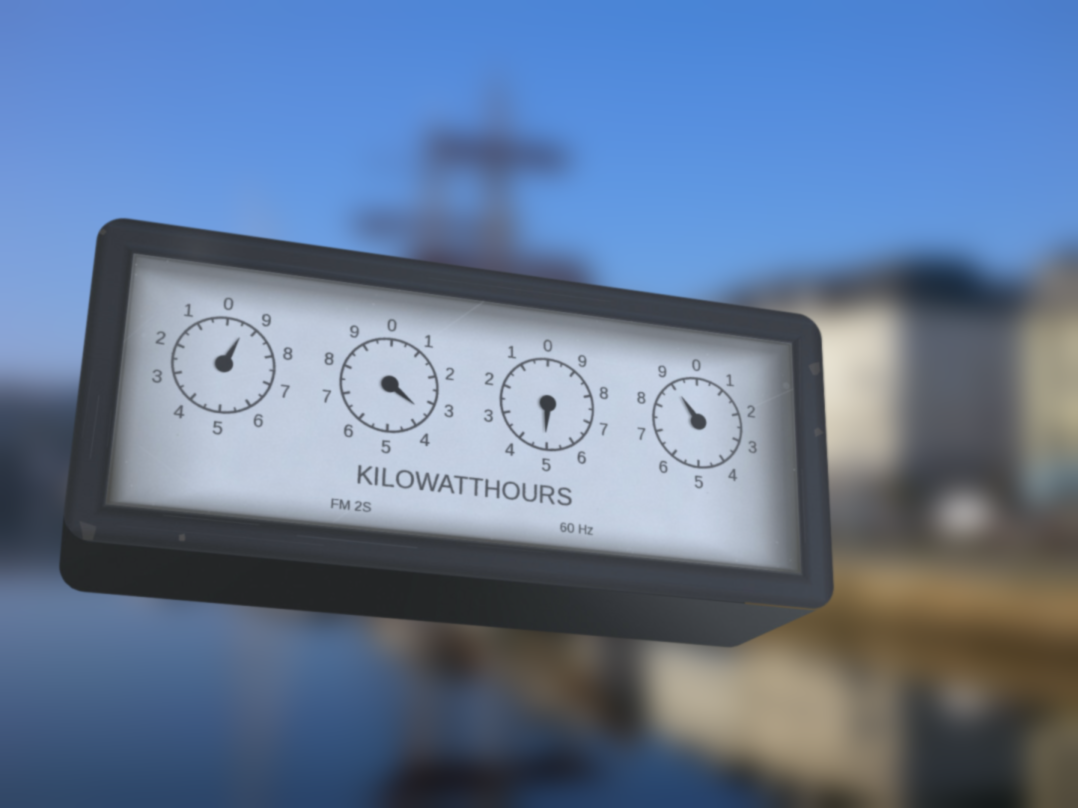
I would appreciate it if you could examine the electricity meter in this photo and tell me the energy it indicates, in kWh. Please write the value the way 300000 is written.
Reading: 9349
